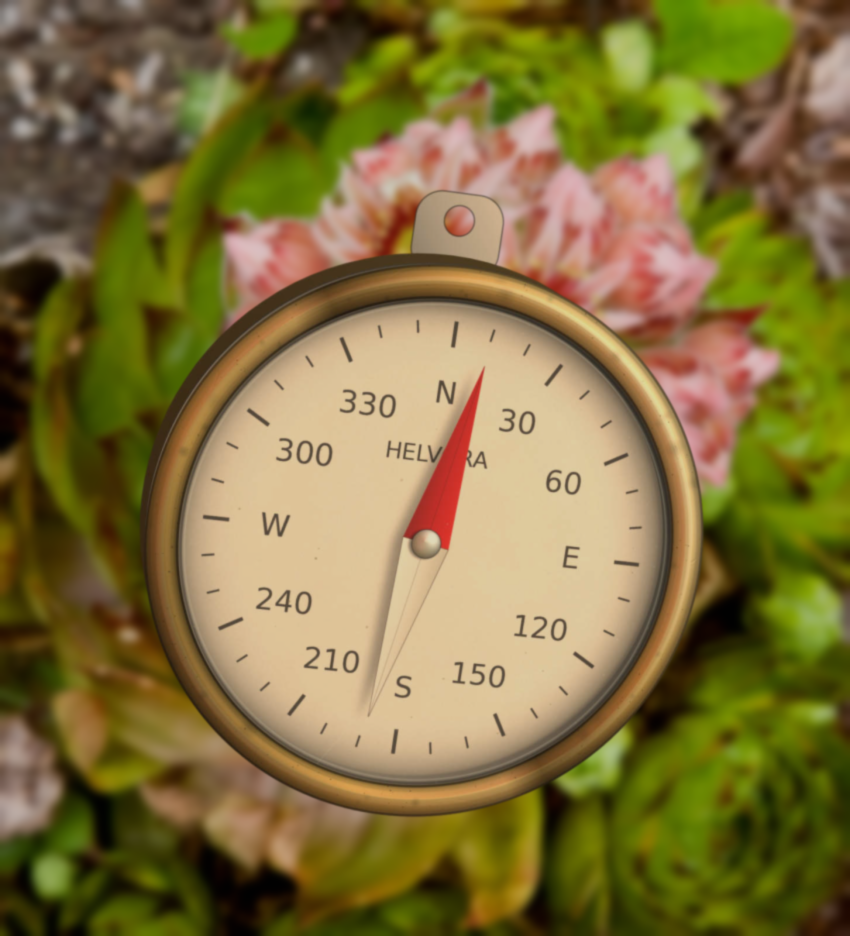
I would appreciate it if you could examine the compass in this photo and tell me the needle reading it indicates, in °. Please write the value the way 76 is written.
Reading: 10
